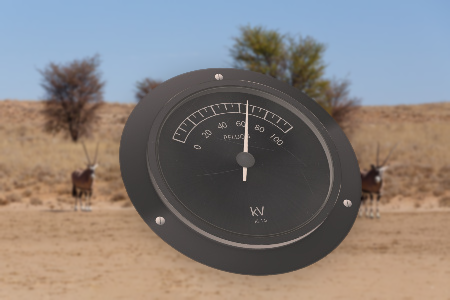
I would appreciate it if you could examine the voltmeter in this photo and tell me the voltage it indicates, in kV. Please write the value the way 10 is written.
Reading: 65
